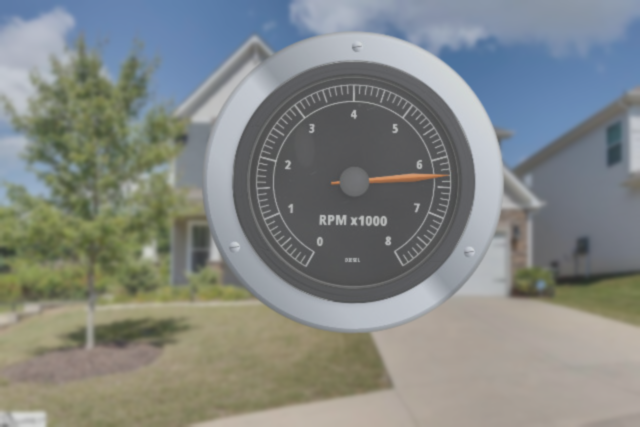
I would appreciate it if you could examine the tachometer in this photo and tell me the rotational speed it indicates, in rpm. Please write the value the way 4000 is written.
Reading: 6300
